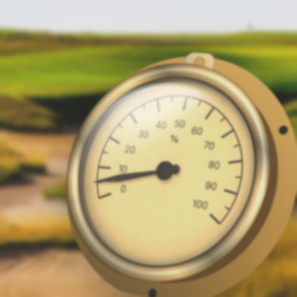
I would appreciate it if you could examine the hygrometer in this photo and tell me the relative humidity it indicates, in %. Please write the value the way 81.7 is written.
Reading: 5
